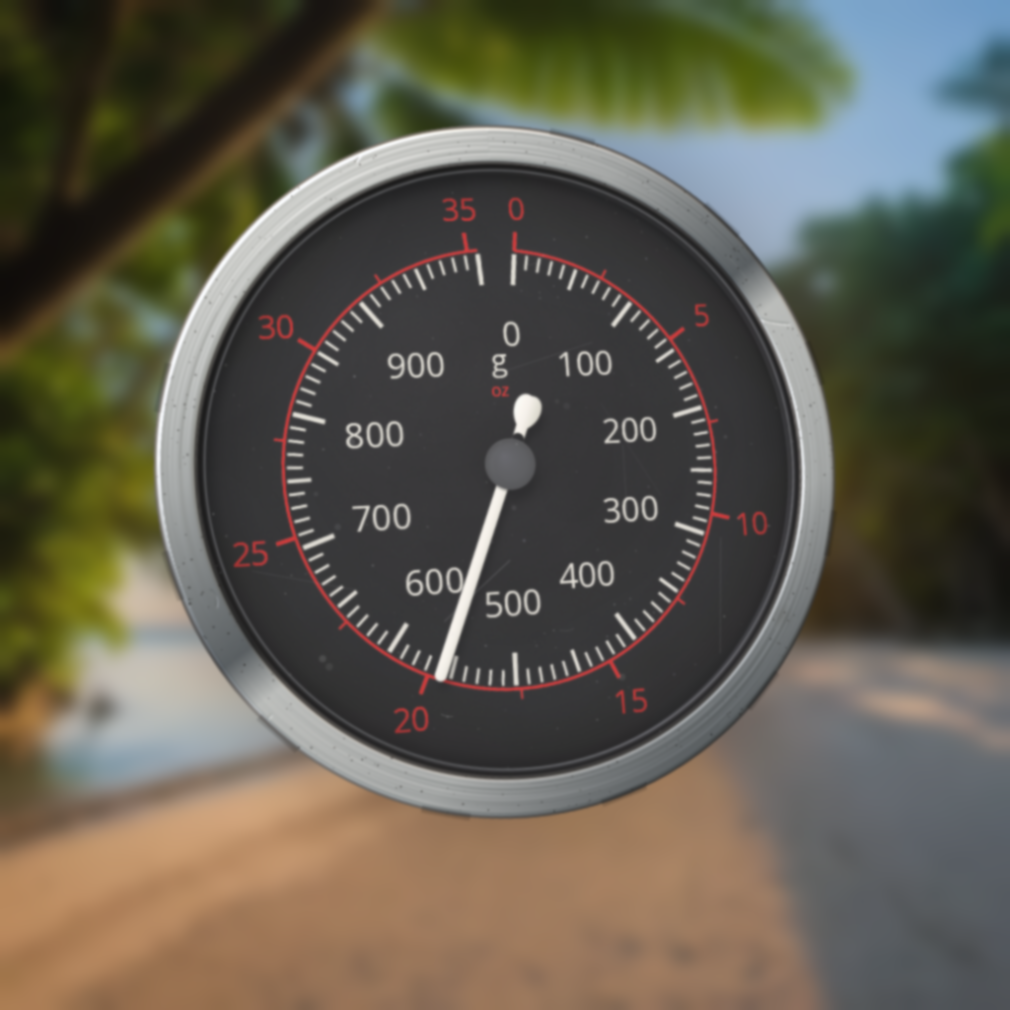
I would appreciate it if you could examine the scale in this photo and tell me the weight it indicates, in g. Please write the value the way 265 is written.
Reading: 560
